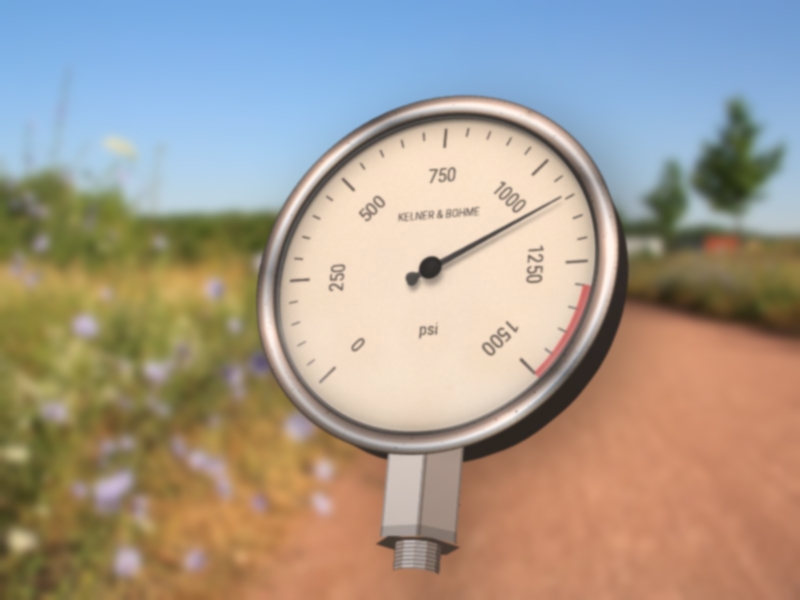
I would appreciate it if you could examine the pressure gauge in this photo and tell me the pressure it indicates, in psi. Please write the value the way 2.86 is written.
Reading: 1100
